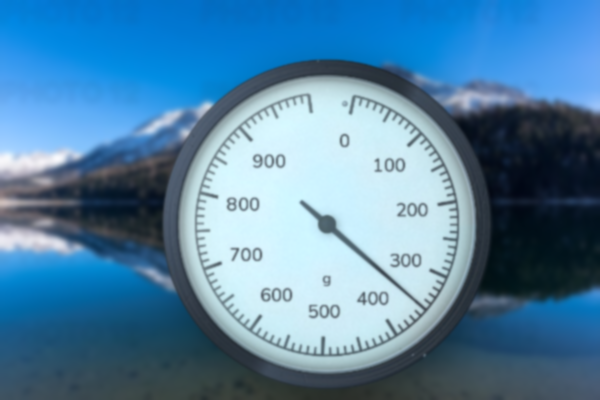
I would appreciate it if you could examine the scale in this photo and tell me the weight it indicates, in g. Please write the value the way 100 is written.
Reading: 350
